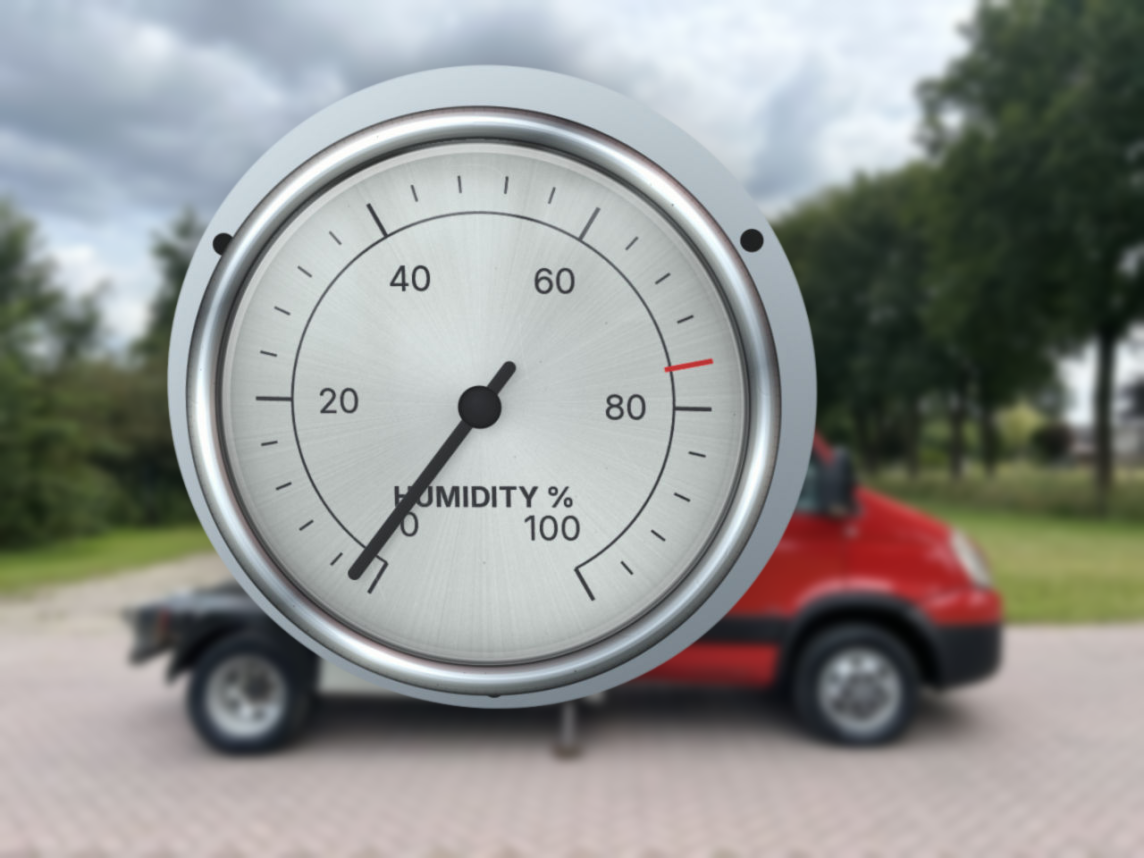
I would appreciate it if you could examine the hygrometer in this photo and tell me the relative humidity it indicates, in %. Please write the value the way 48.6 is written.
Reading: 2
